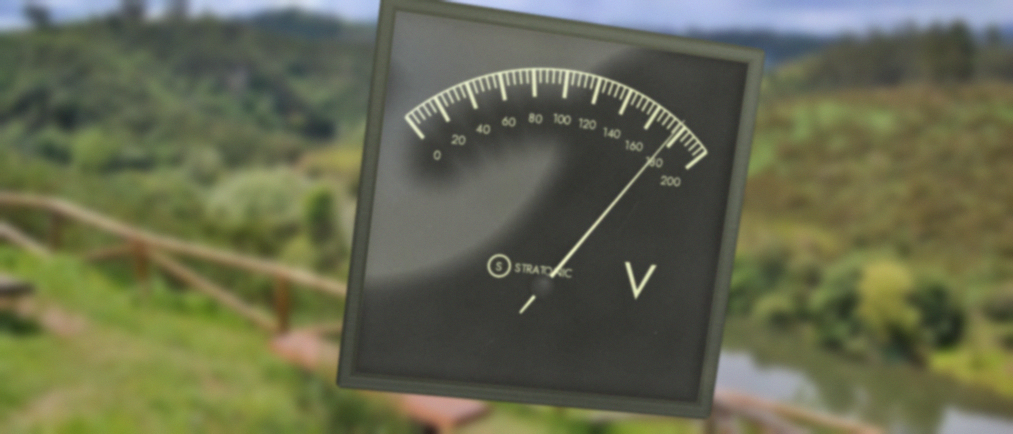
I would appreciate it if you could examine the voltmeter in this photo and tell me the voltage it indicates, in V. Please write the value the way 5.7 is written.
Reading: 176
